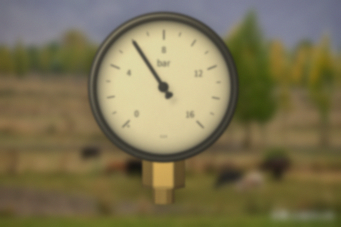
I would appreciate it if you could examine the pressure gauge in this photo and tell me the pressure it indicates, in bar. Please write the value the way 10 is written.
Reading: 6
